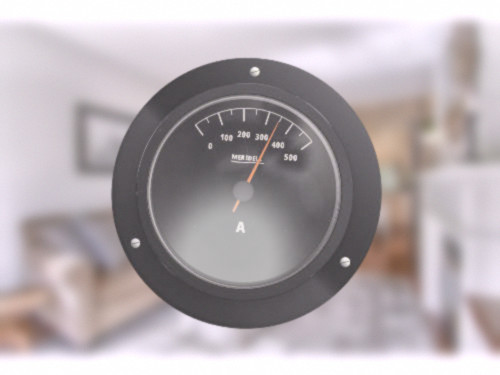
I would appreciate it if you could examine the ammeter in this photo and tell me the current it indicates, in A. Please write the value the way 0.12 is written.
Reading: 350
